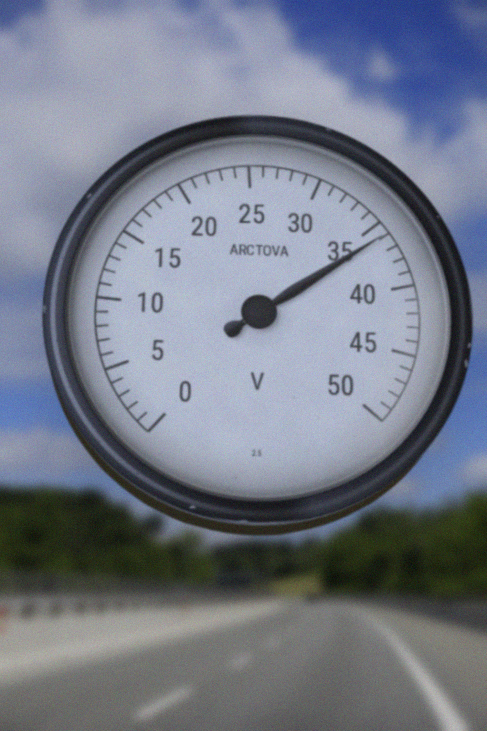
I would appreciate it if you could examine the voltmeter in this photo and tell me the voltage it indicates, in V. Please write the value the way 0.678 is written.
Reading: 36
